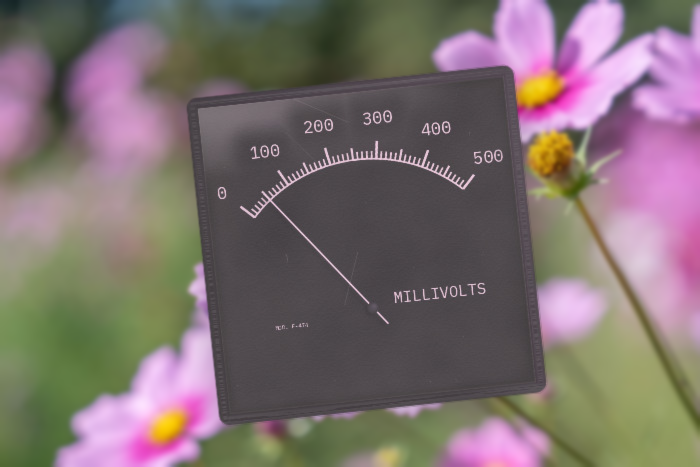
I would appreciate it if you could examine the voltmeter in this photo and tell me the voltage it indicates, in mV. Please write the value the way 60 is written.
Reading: 50
